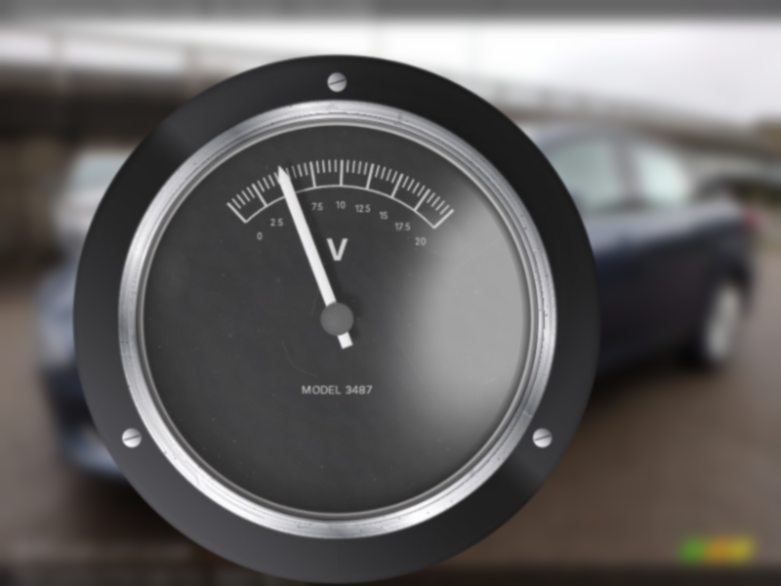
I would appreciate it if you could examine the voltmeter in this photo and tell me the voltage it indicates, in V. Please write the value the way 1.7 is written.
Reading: 5
